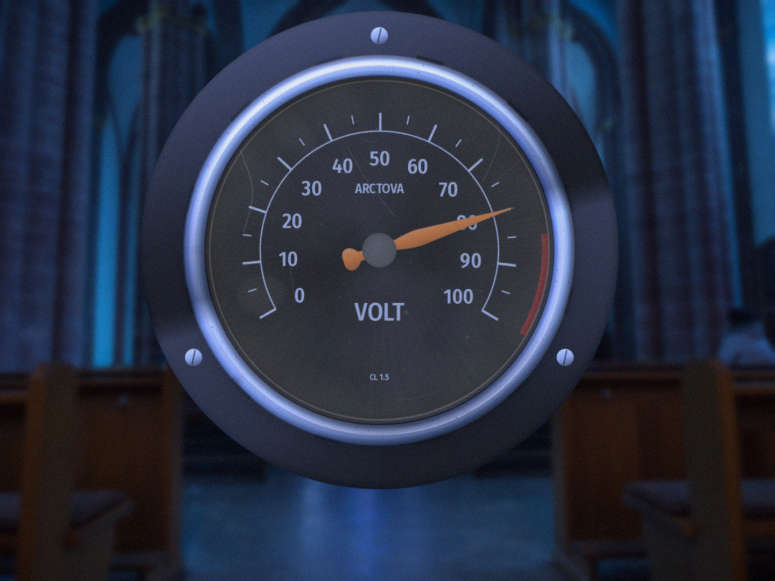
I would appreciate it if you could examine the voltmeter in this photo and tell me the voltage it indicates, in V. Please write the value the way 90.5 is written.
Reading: 80
